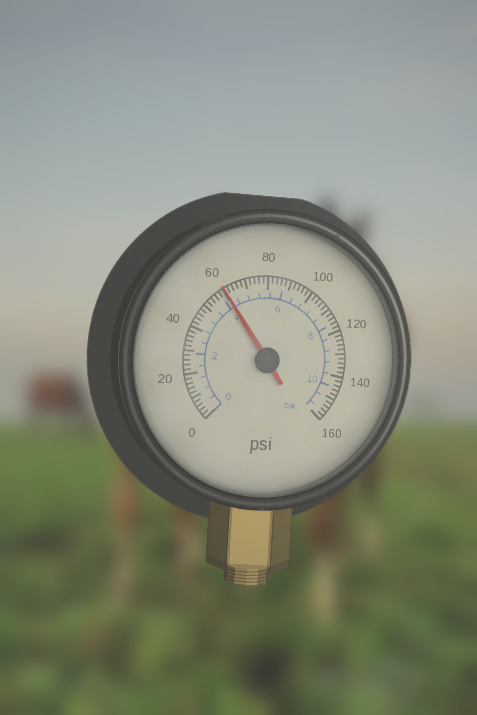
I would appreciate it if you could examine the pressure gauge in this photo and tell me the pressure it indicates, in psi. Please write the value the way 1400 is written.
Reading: 60
